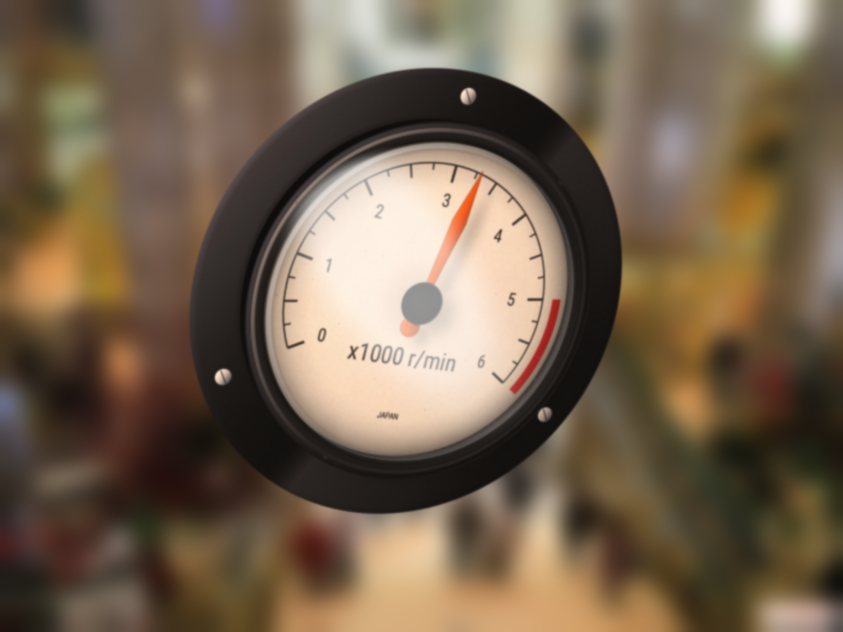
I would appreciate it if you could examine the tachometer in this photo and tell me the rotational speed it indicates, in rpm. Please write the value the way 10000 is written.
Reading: 3250
